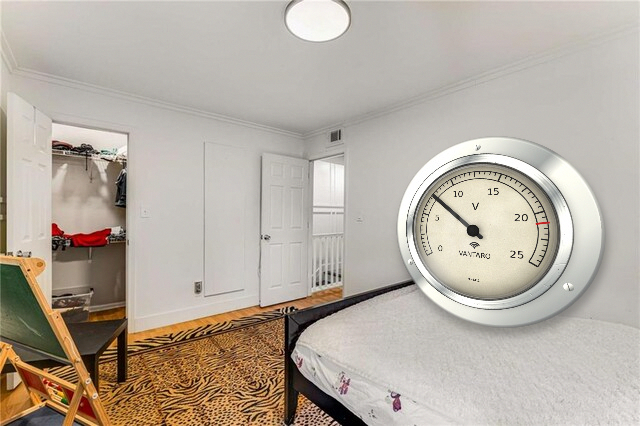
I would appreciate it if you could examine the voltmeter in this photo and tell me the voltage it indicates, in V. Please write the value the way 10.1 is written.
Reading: 7.5
